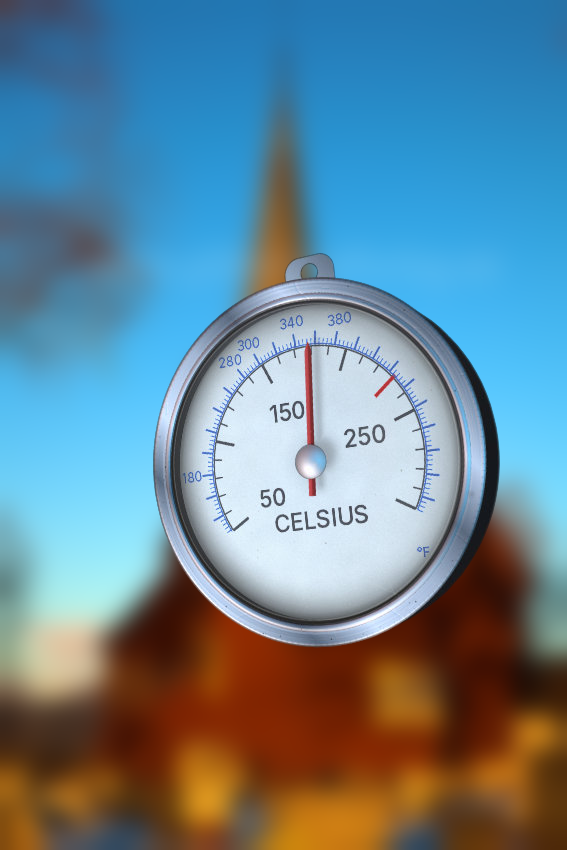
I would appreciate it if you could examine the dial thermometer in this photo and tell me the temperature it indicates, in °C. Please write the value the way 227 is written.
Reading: 180
